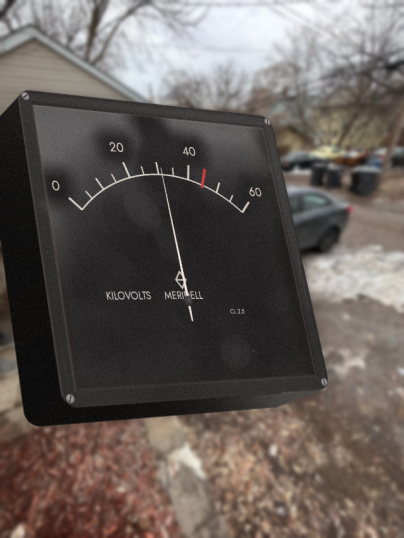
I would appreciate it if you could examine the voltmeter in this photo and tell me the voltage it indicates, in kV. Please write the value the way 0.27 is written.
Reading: 30
